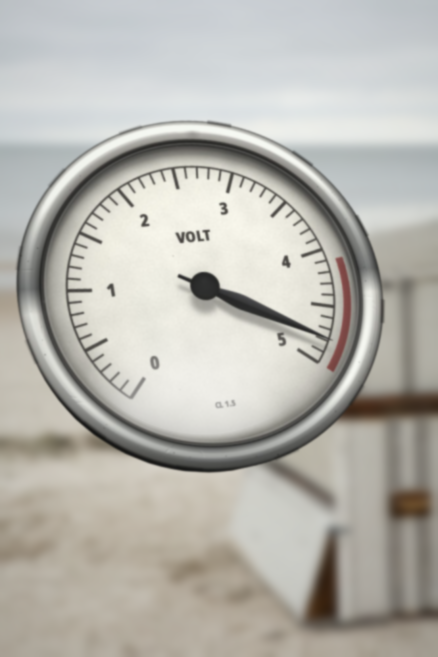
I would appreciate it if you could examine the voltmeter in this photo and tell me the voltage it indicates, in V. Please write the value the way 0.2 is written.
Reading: 4.8
